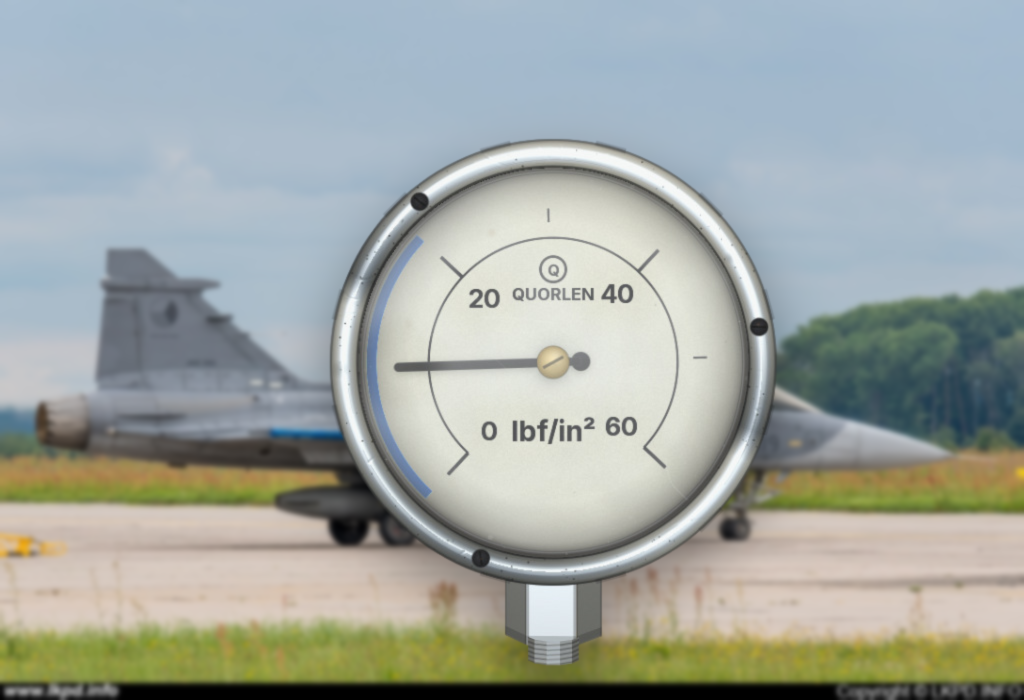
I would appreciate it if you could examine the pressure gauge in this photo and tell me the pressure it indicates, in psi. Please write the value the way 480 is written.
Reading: 10
